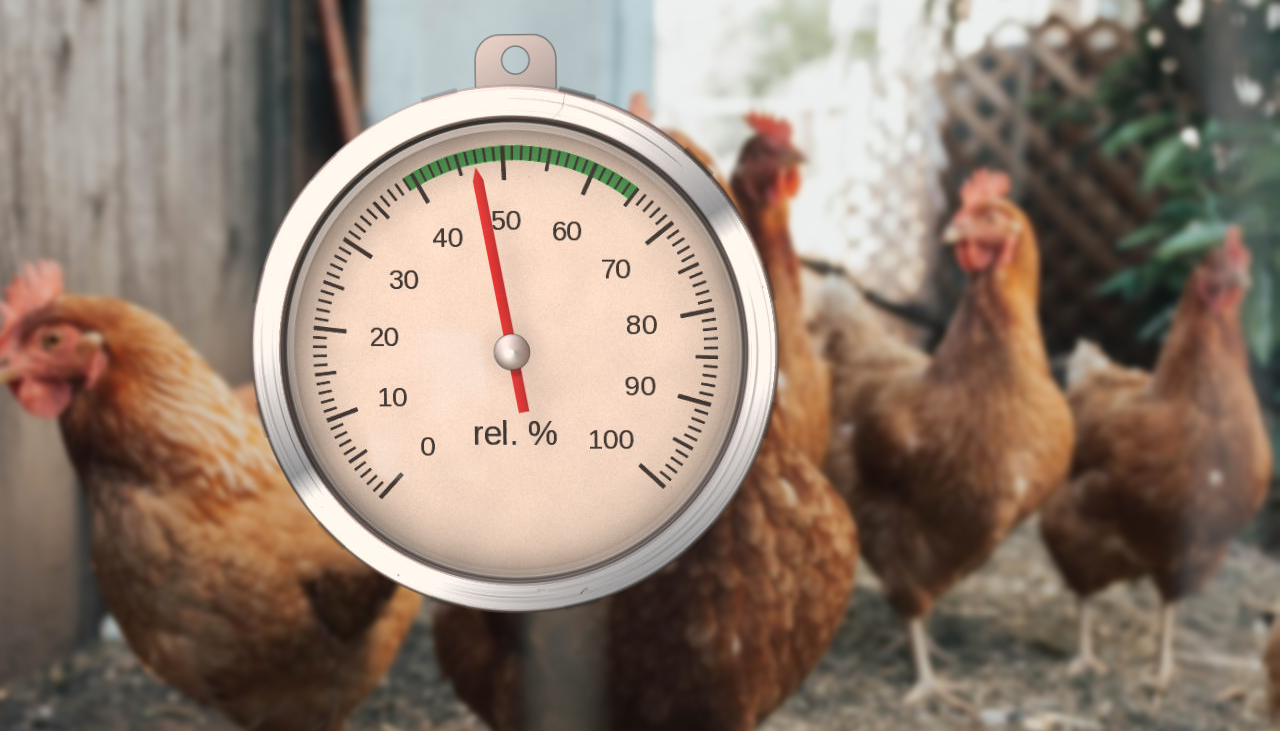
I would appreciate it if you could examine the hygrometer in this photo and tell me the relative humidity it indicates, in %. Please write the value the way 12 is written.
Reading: 47
